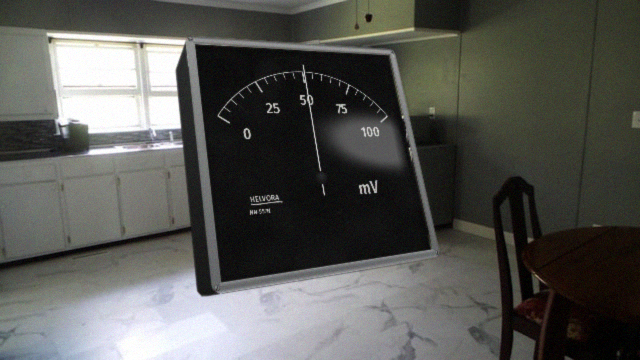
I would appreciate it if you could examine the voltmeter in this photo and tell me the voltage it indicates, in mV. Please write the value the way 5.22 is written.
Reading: 50
